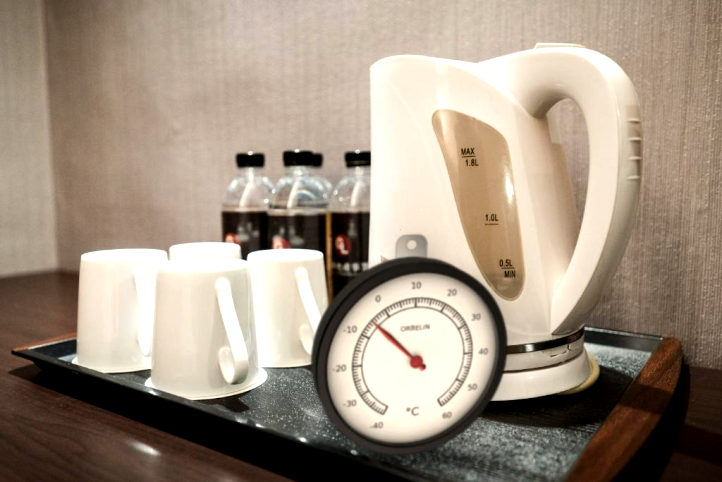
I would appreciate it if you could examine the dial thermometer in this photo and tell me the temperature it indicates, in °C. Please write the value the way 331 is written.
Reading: -5
